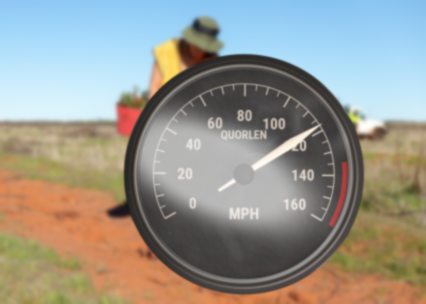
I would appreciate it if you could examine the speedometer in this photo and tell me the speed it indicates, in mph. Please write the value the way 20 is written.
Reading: 117.5
